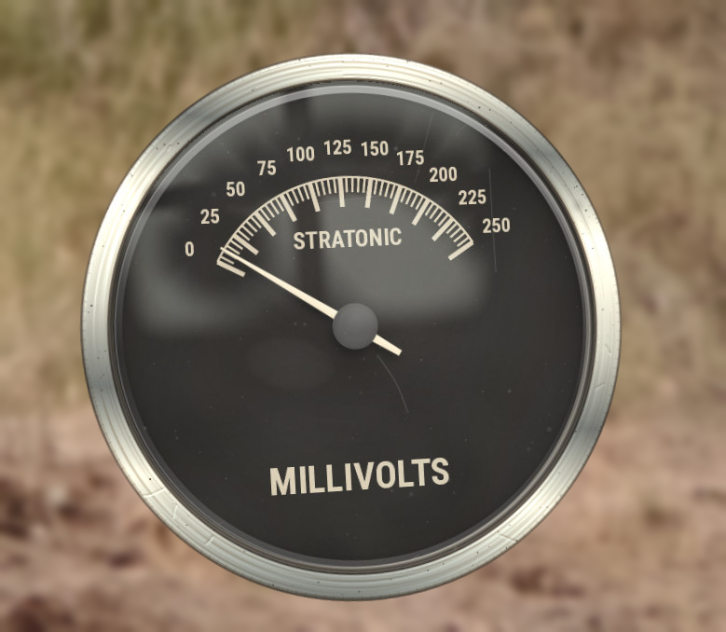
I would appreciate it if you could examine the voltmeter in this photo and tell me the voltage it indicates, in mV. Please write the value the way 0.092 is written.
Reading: 10
